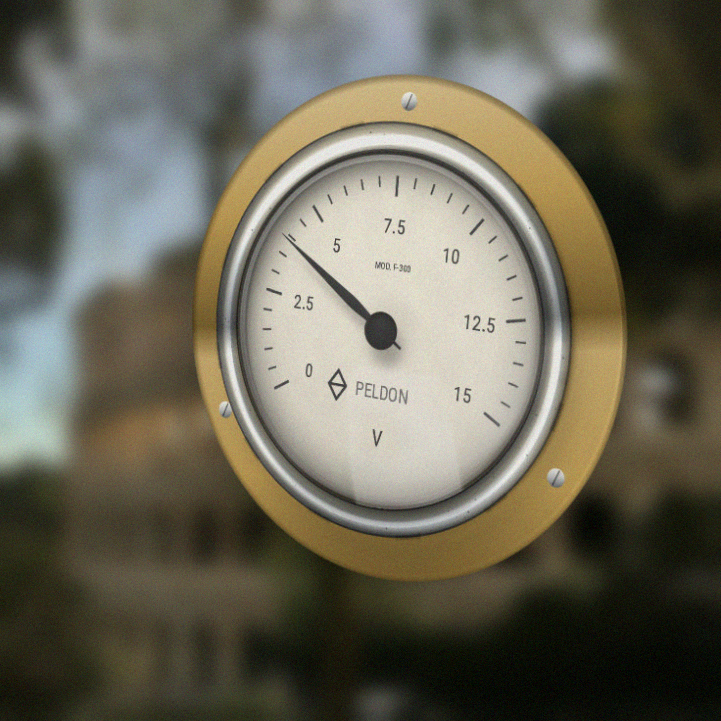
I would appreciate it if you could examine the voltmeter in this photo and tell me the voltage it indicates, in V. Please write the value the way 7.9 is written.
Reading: 4
